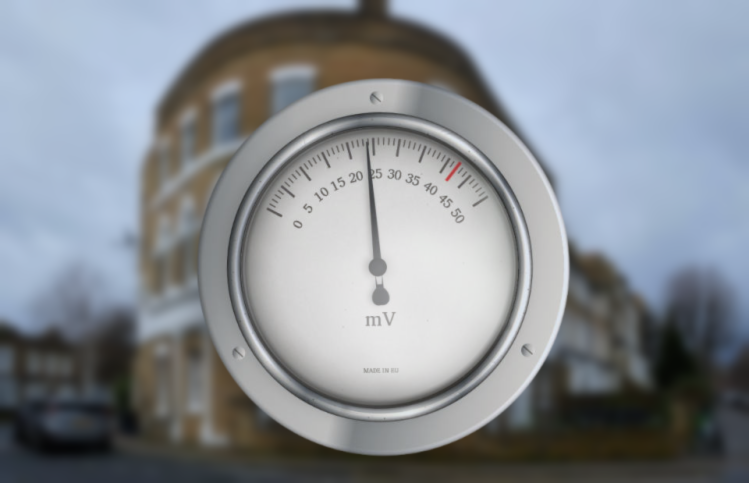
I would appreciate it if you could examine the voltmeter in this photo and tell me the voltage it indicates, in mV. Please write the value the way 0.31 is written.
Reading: 24
